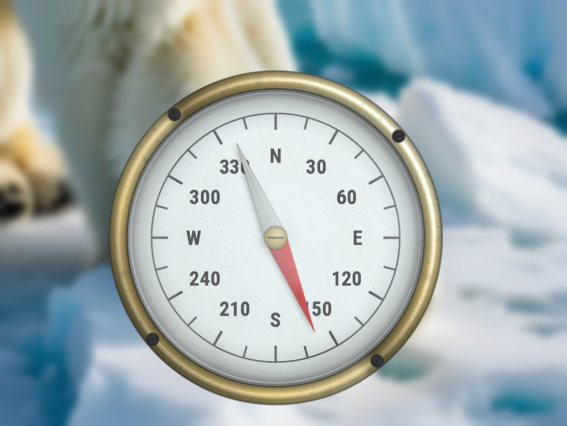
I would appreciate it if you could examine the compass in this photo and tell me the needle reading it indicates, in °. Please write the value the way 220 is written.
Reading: 157.5
